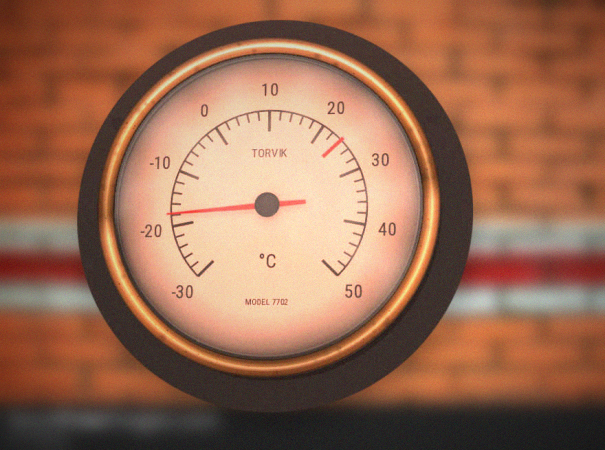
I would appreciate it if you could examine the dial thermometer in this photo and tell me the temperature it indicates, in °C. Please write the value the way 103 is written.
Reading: -18
